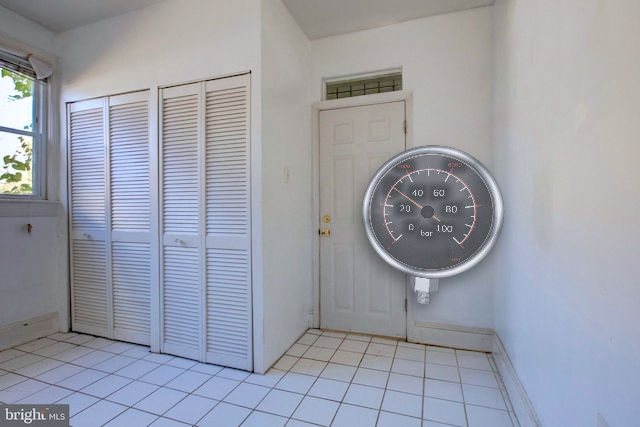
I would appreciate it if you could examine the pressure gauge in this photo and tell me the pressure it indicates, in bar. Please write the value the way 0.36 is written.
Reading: 30
